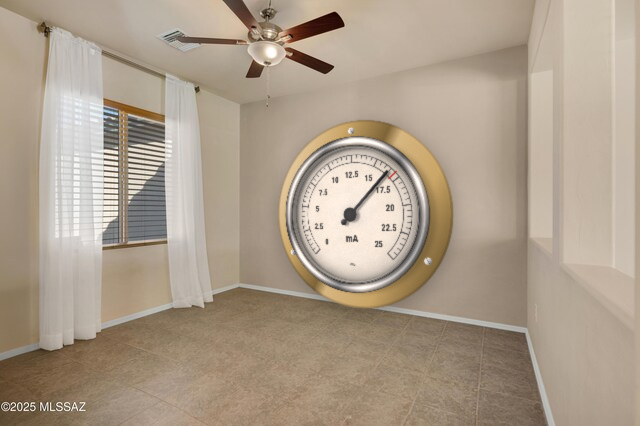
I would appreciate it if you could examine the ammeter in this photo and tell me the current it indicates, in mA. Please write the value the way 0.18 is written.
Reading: 16.5
